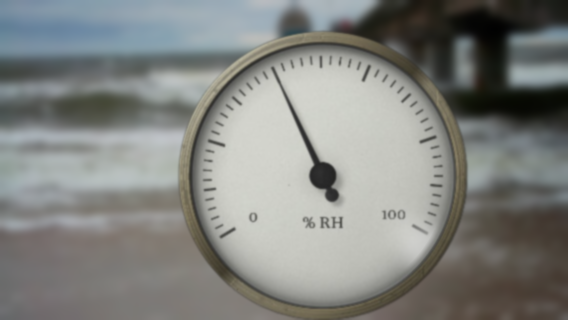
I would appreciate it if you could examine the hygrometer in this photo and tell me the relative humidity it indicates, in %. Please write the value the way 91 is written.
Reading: 40
